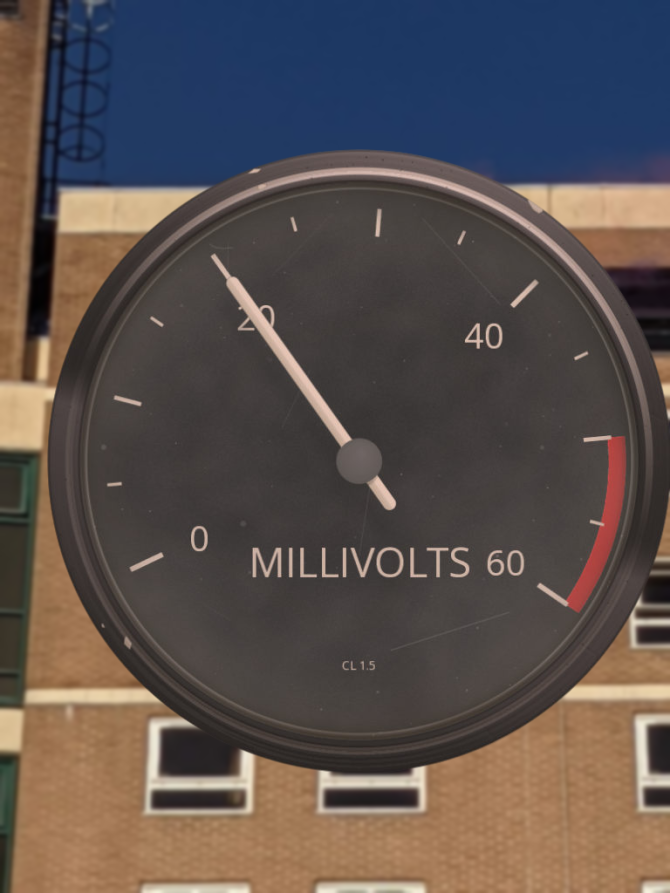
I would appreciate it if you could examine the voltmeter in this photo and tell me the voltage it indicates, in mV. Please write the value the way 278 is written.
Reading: 20
